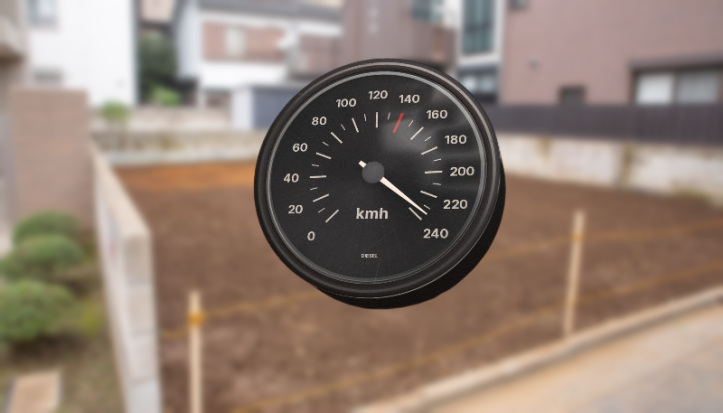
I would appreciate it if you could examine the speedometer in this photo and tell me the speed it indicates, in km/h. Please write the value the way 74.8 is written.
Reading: 235
